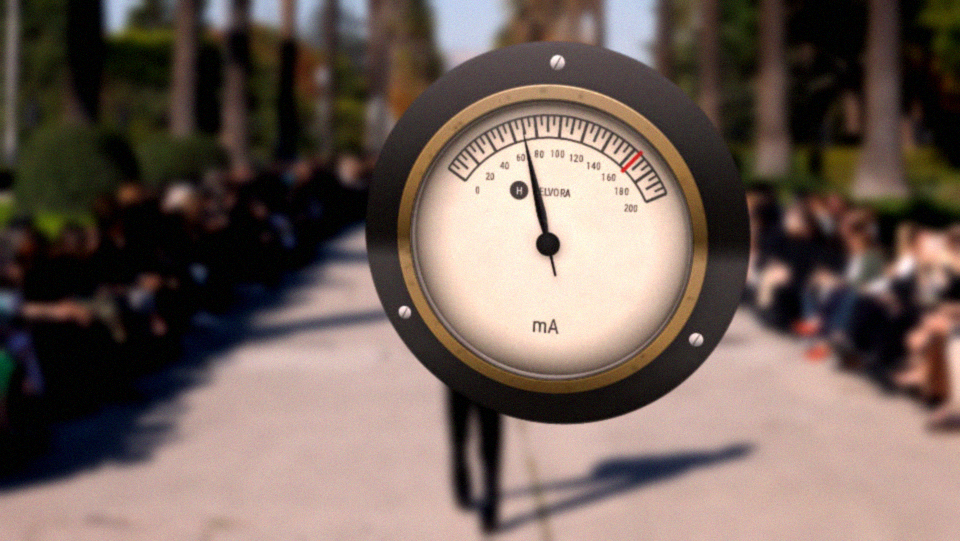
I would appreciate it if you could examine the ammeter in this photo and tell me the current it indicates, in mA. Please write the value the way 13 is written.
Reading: 70
